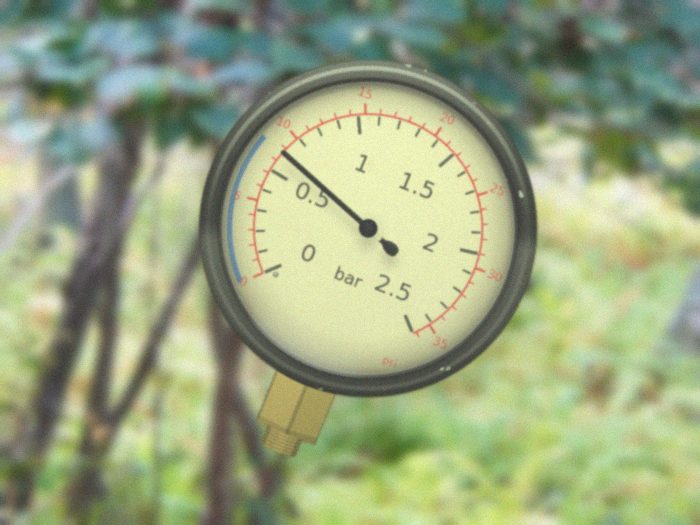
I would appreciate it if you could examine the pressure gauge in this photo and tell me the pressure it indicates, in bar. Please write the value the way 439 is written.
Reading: 0.6
